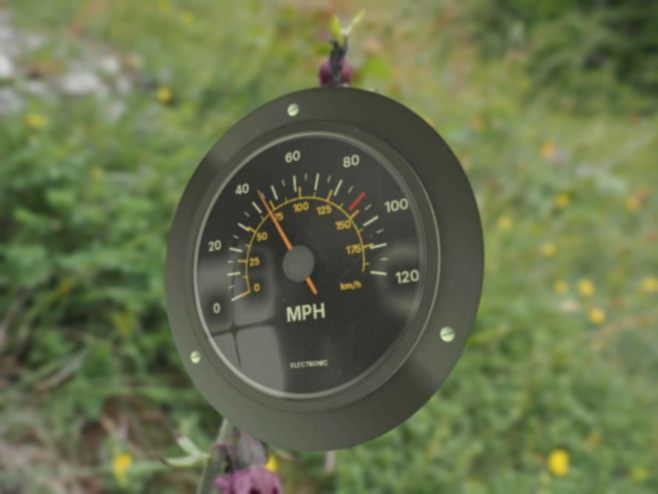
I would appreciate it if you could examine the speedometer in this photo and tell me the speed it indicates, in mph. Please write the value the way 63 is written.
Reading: 45
